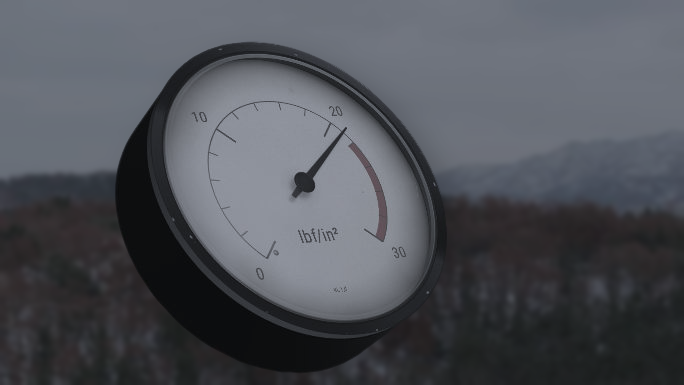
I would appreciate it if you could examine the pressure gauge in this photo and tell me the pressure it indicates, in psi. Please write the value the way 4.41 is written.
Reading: 21
